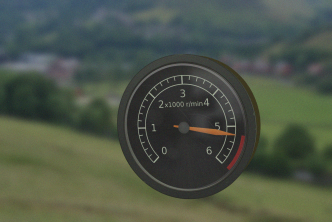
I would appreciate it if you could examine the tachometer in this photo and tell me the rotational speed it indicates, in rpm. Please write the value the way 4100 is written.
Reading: 5200
